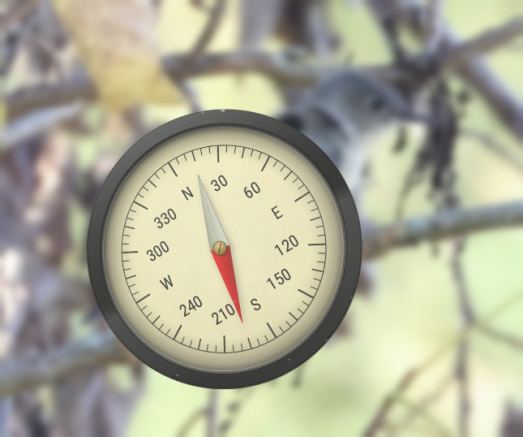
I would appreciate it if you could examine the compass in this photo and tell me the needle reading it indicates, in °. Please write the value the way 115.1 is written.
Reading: 195
